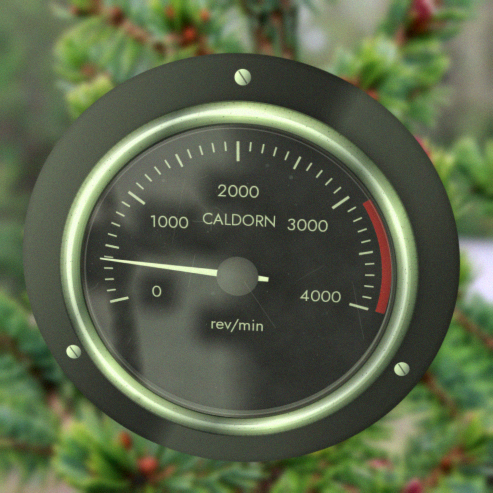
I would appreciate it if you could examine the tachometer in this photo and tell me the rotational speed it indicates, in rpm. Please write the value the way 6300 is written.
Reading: 400
